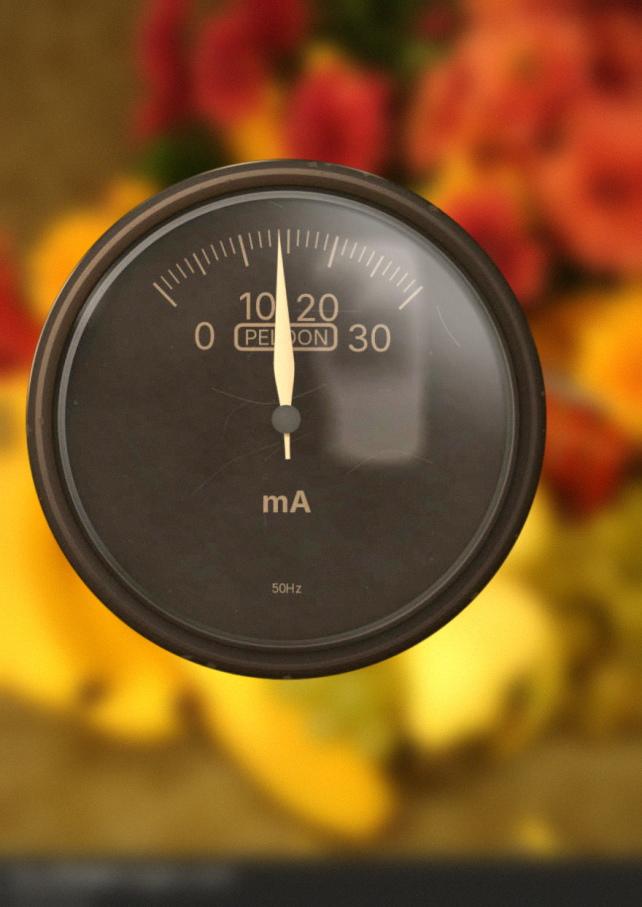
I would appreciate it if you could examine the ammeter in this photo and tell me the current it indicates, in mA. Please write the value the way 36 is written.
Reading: 14
